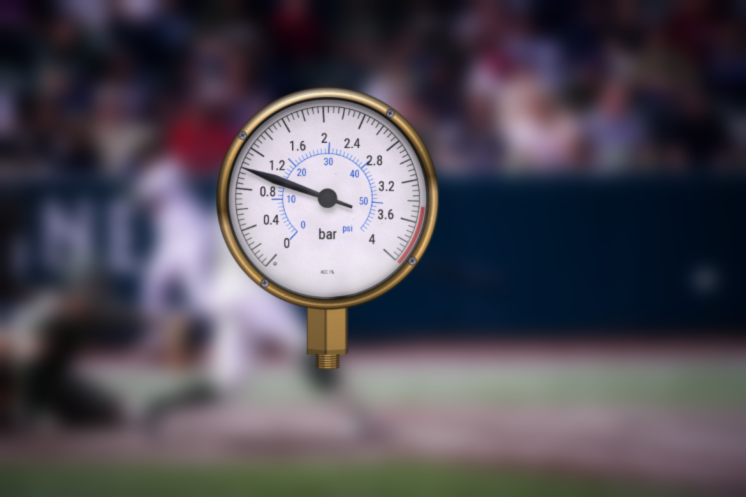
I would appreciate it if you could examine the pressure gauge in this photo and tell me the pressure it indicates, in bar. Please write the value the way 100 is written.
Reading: 1
